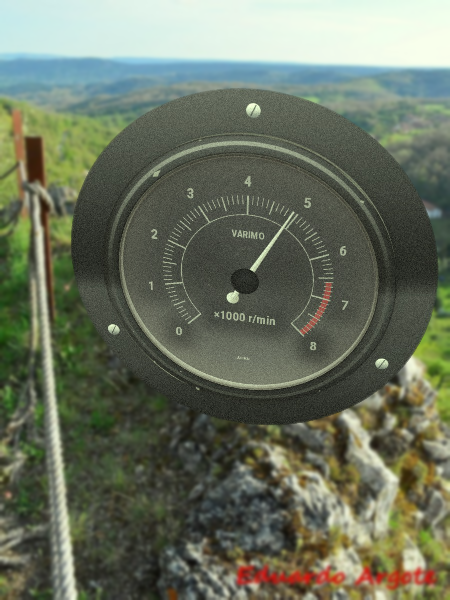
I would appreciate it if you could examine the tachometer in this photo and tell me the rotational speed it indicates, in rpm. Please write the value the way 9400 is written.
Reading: 4900
